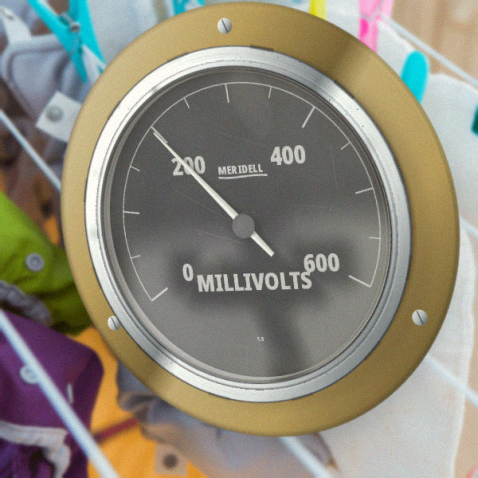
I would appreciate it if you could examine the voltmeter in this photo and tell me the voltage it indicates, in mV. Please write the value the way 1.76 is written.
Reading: 200
